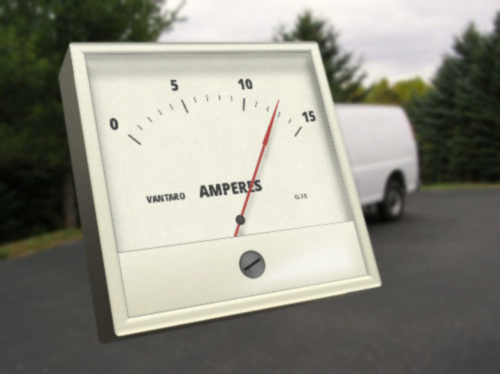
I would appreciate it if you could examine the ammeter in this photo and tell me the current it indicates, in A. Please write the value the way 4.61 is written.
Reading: 12.5
